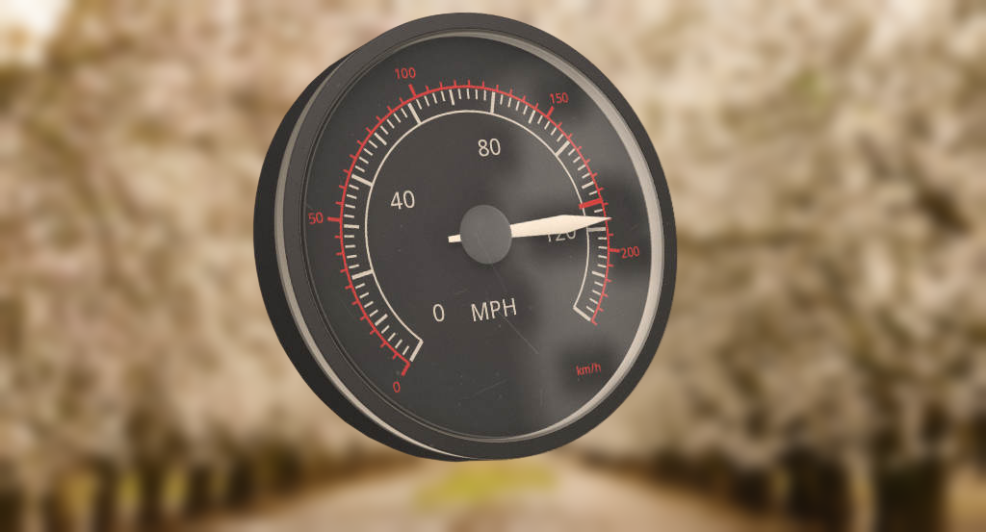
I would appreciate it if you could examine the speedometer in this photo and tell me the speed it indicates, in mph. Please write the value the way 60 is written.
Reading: 118
